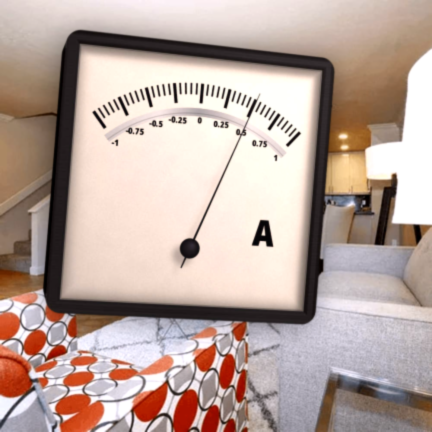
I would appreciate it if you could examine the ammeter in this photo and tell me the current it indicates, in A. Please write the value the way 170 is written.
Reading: 0.5
